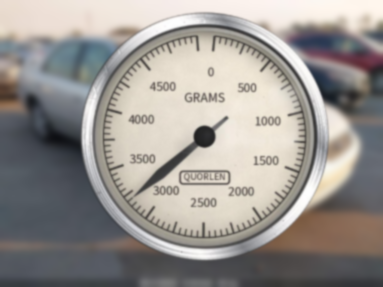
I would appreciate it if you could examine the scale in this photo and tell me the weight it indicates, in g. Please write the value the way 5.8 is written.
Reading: 3200
